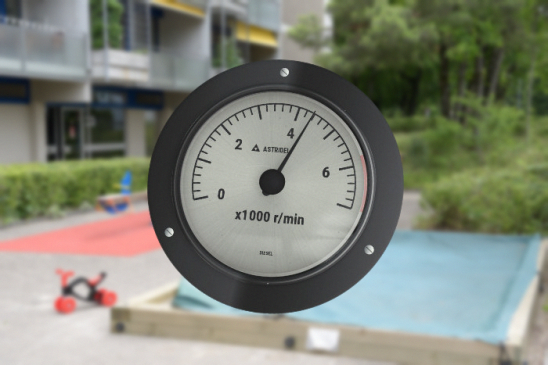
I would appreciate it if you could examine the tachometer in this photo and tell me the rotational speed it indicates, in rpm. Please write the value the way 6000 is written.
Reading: 4400
